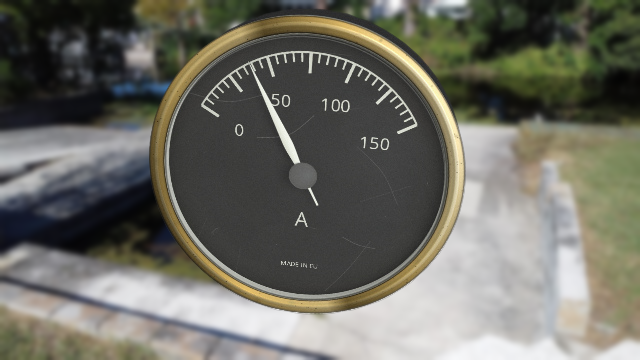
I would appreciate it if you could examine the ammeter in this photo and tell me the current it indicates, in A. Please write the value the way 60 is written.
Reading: 40
